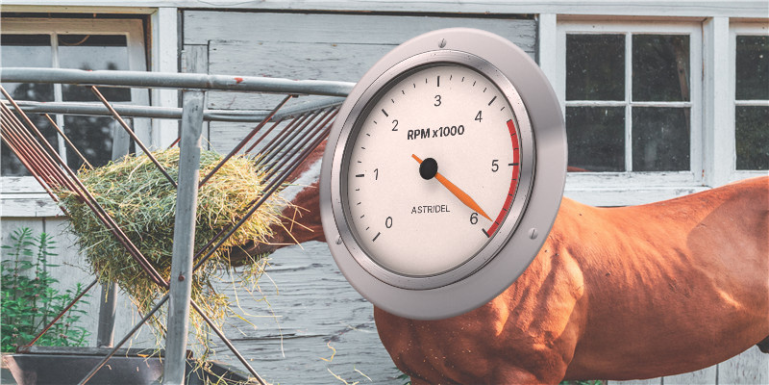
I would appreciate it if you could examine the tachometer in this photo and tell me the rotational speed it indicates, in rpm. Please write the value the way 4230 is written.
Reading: 5800
